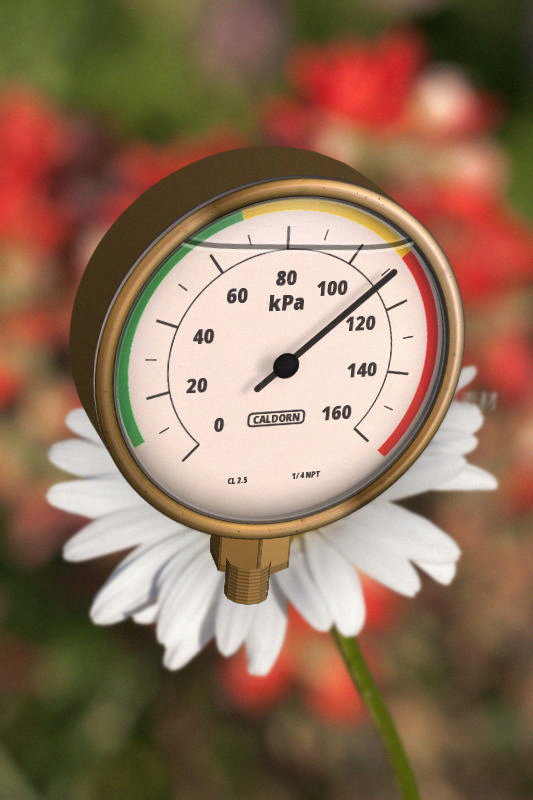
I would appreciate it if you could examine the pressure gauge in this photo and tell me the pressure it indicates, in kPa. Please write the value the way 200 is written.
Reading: 110
